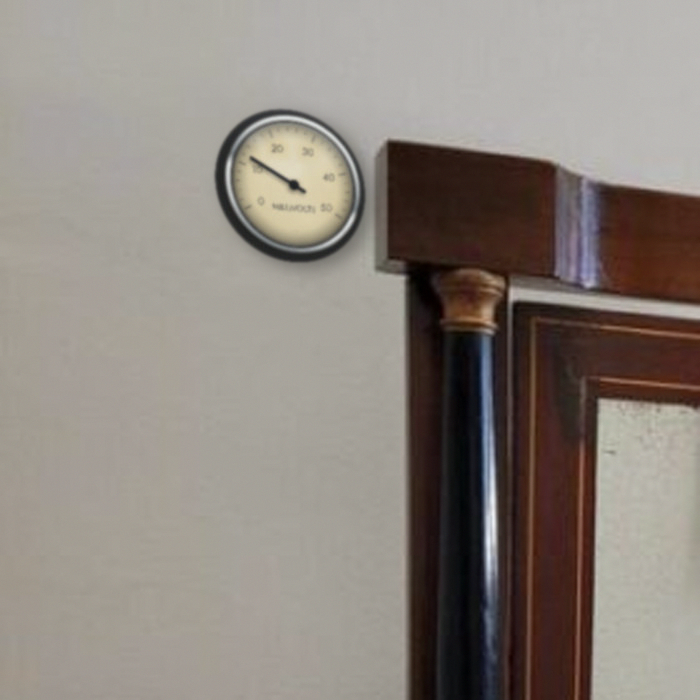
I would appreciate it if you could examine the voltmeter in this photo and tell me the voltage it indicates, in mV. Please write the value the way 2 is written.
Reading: 12
